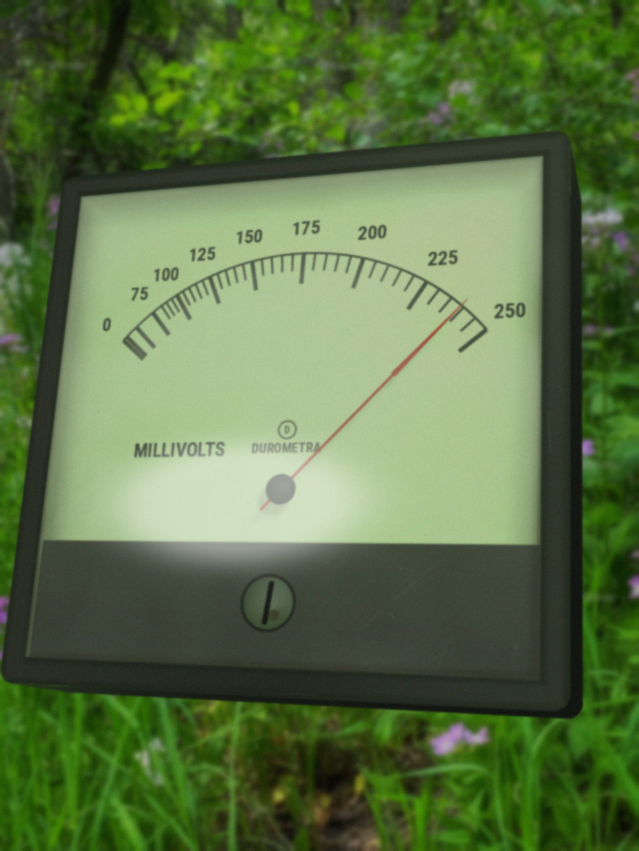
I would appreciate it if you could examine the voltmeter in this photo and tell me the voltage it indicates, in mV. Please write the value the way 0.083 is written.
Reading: 240
